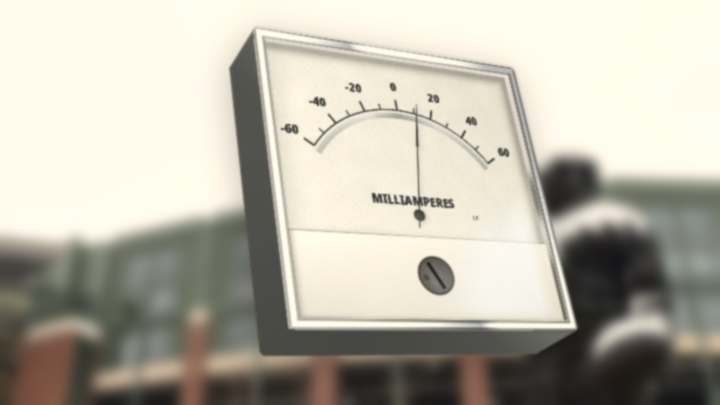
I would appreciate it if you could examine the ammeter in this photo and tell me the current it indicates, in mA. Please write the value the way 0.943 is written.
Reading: 10
